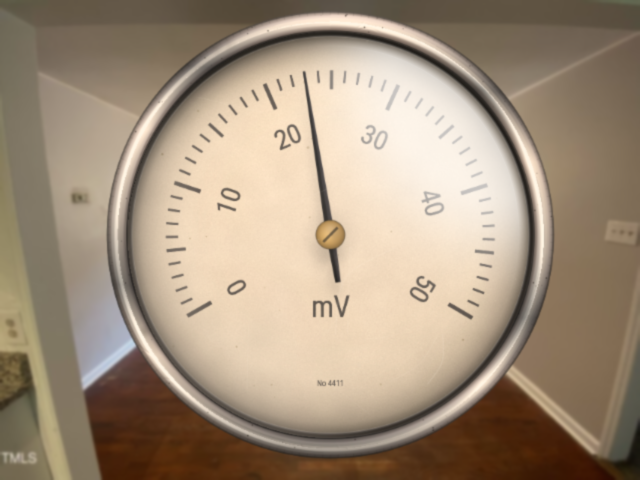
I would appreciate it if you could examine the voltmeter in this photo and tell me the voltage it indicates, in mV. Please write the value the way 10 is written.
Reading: 23
